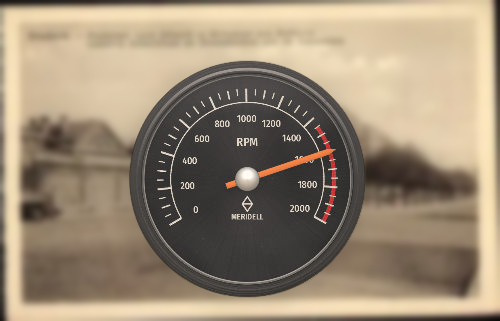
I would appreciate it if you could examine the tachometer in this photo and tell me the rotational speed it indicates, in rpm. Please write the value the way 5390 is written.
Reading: 1600
